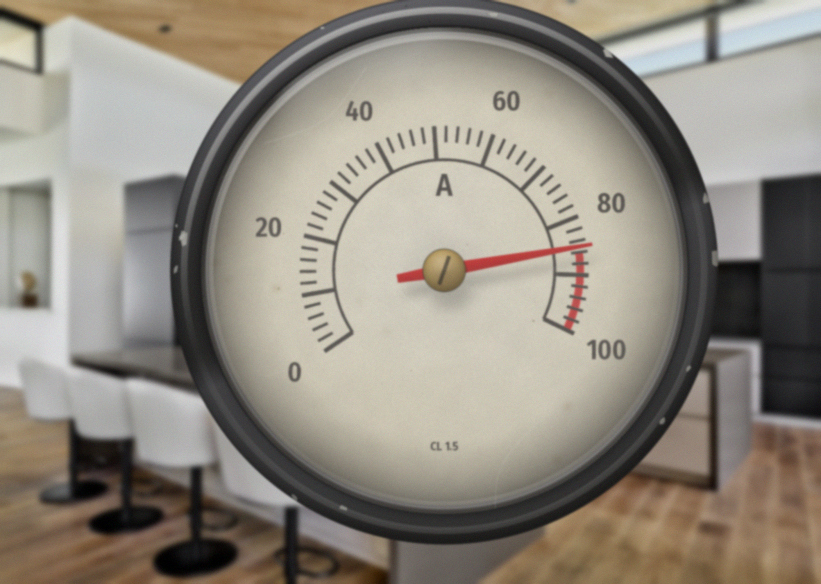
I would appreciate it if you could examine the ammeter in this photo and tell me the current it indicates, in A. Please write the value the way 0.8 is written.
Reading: 85
